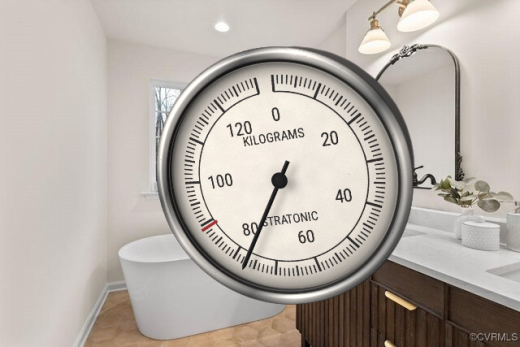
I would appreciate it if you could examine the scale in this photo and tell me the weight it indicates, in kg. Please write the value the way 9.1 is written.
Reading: 77
